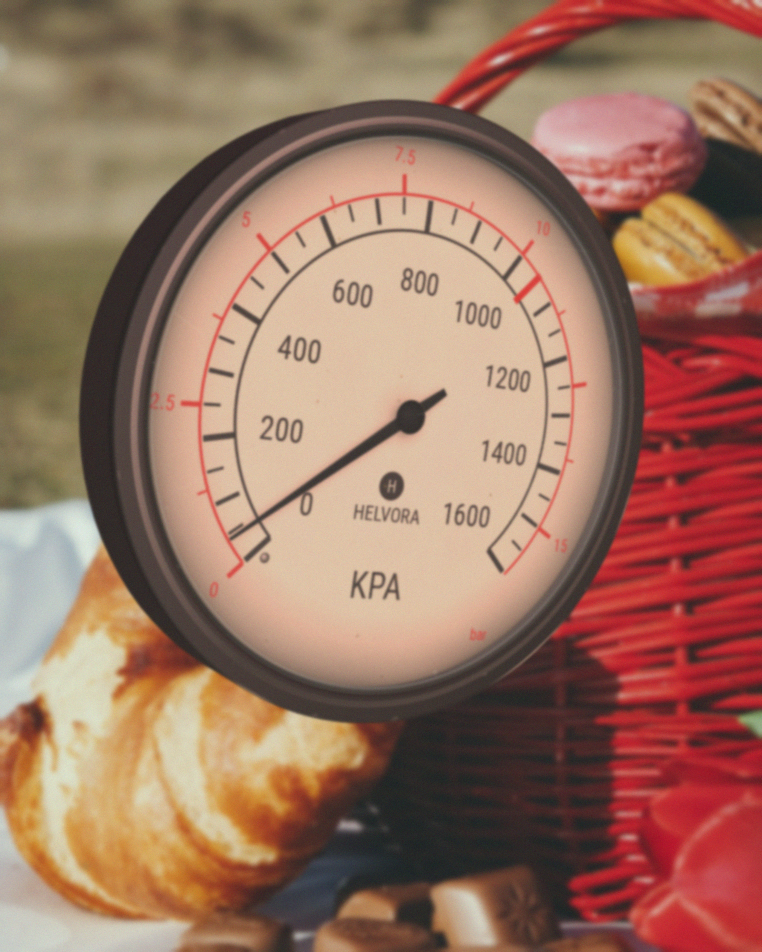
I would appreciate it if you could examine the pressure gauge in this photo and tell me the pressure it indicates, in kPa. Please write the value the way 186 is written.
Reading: 50
